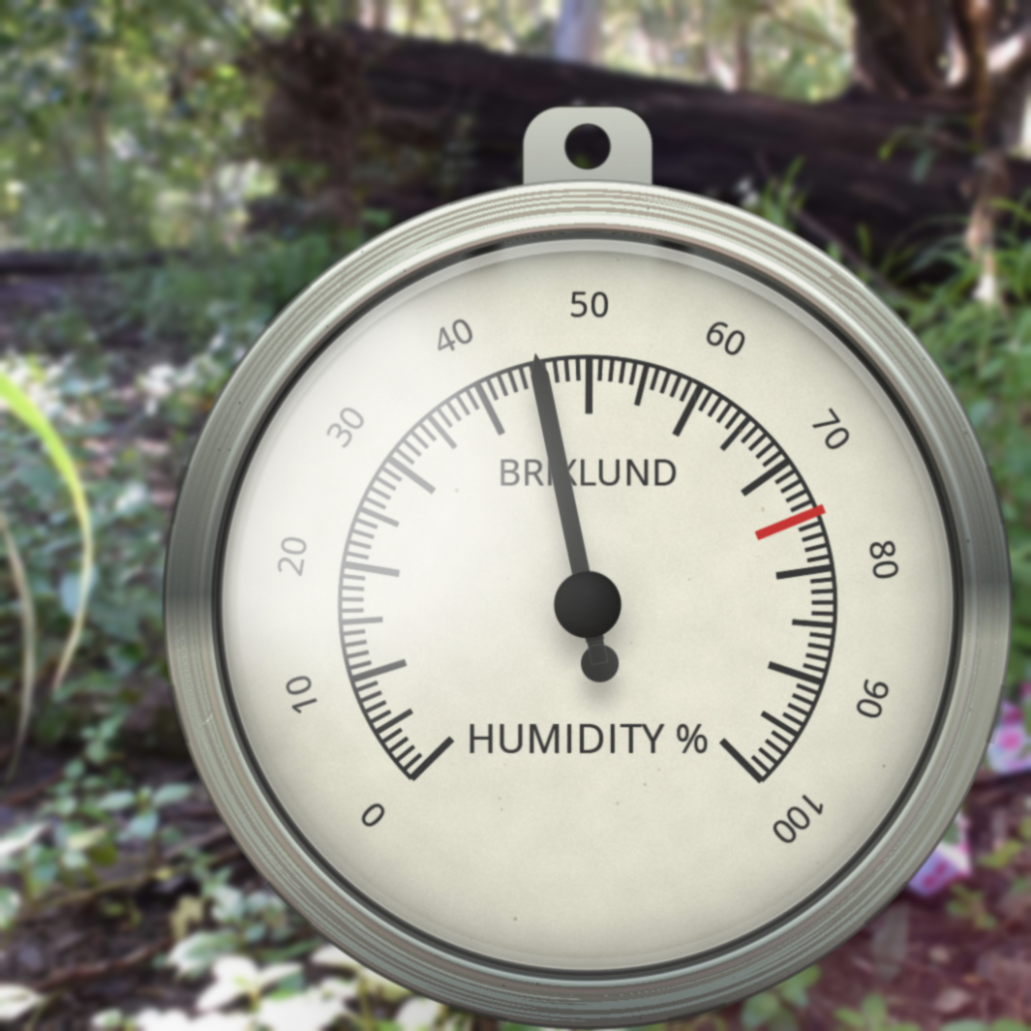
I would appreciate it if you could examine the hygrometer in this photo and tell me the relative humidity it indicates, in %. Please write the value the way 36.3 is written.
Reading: 45.5
